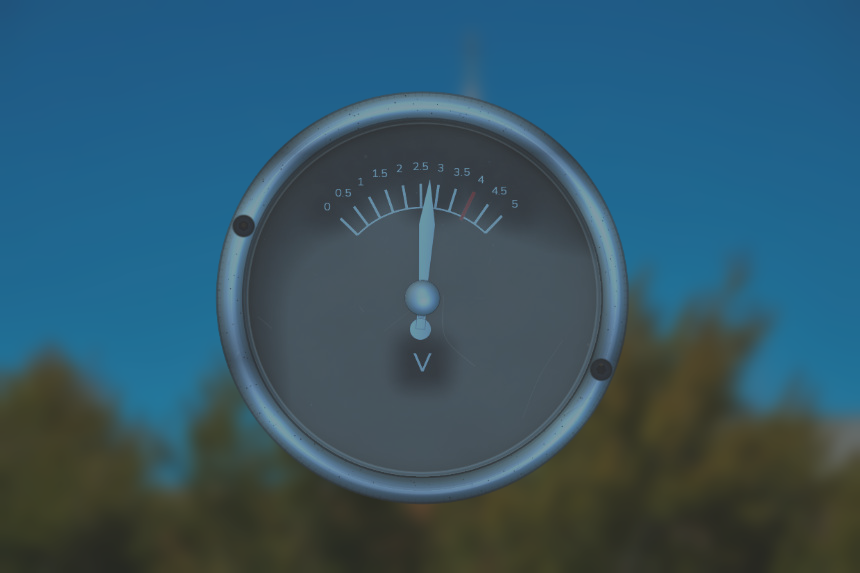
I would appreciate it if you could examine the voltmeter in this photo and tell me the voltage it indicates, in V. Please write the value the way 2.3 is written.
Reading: 2.75
